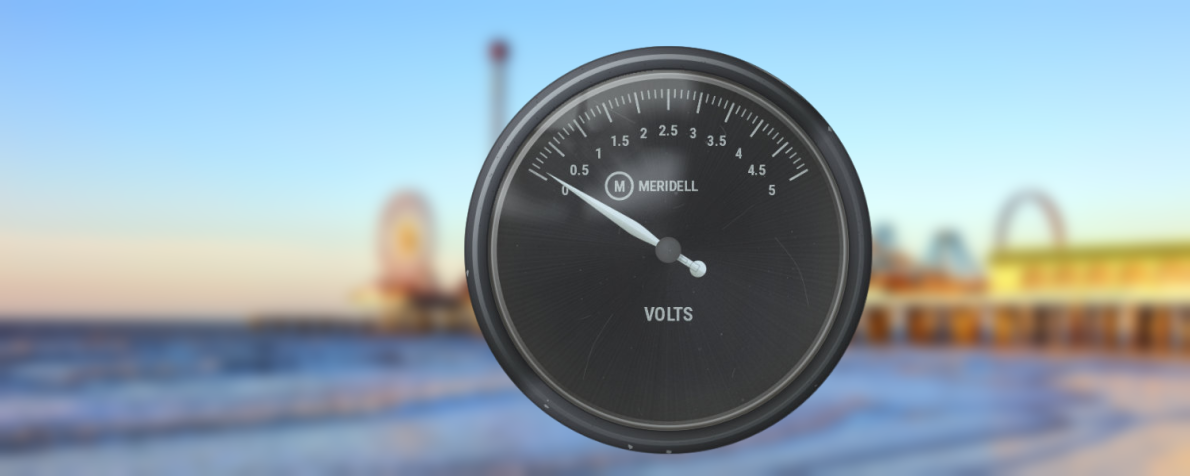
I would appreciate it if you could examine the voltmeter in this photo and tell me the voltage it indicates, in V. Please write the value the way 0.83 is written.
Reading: 0.1
